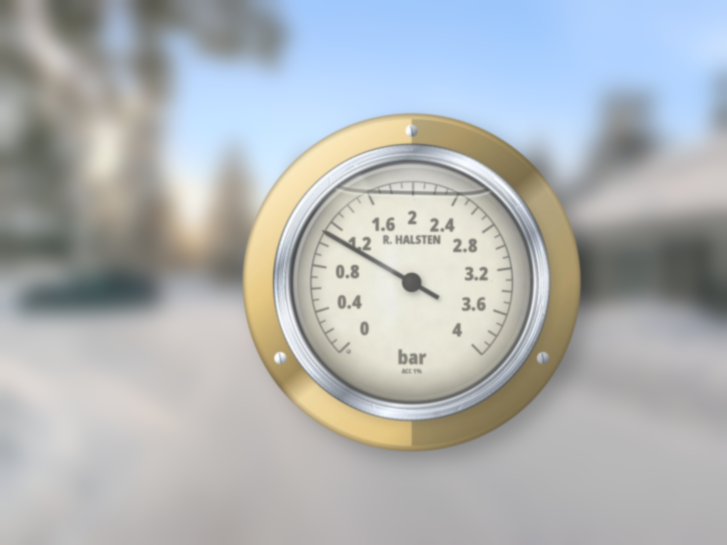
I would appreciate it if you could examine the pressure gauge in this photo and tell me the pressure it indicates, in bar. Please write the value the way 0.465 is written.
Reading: 1.1
